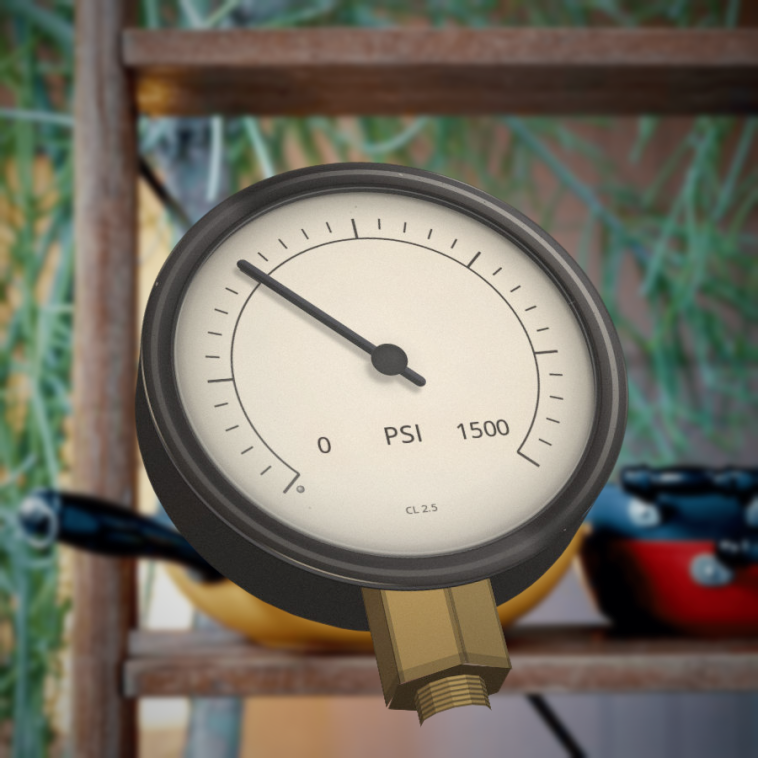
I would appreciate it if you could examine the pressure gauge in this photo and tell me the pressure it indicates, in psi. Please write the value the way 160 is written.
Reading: 500
